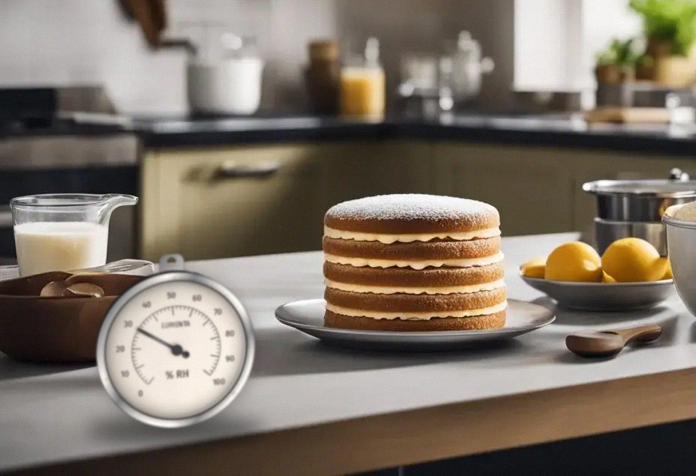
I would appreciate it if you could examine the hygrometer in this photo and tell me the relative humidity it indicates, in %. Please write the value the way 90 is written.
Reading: 30
